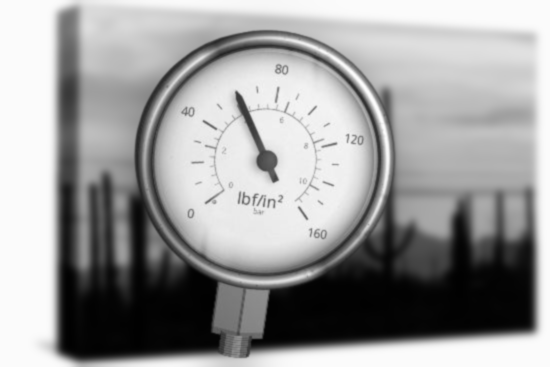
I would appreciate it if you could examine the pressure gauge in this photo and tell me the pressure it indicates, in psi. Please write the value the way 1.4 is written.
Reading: 60
